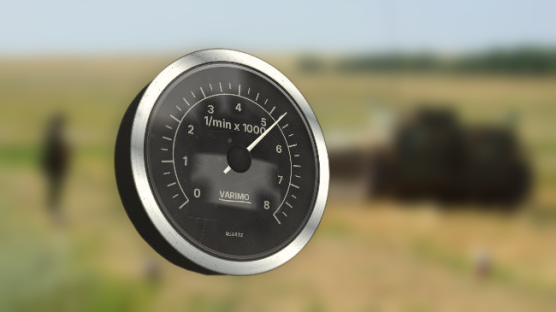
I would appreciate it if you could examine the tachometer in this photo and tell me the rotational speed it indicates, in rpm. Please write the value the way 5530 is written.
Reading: 5250
